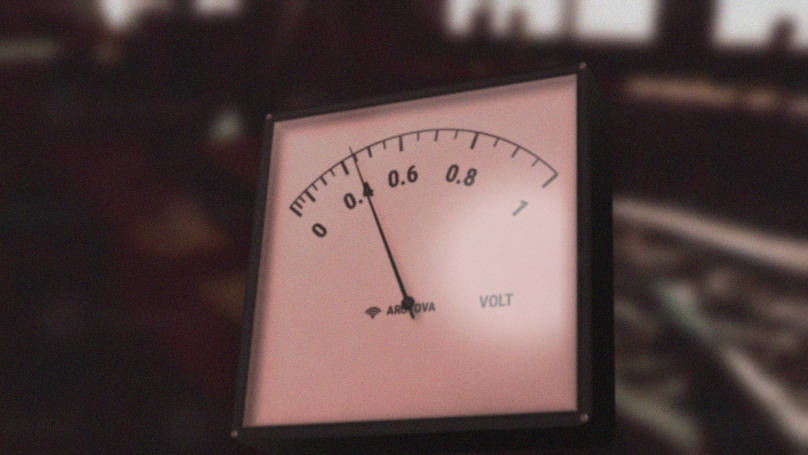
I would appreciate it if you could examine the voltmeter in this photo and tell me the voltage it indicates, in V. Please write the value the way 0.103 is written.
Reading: 0.45
